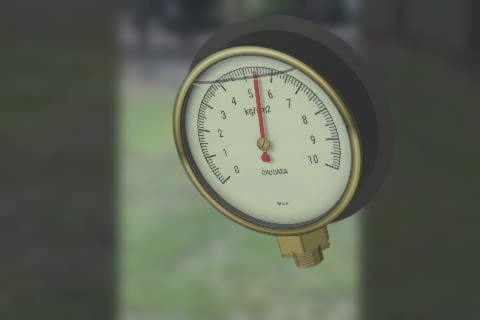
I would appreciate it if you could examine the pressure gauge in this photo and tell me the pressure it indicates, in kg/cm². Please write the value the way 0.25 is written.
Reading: 5.5
